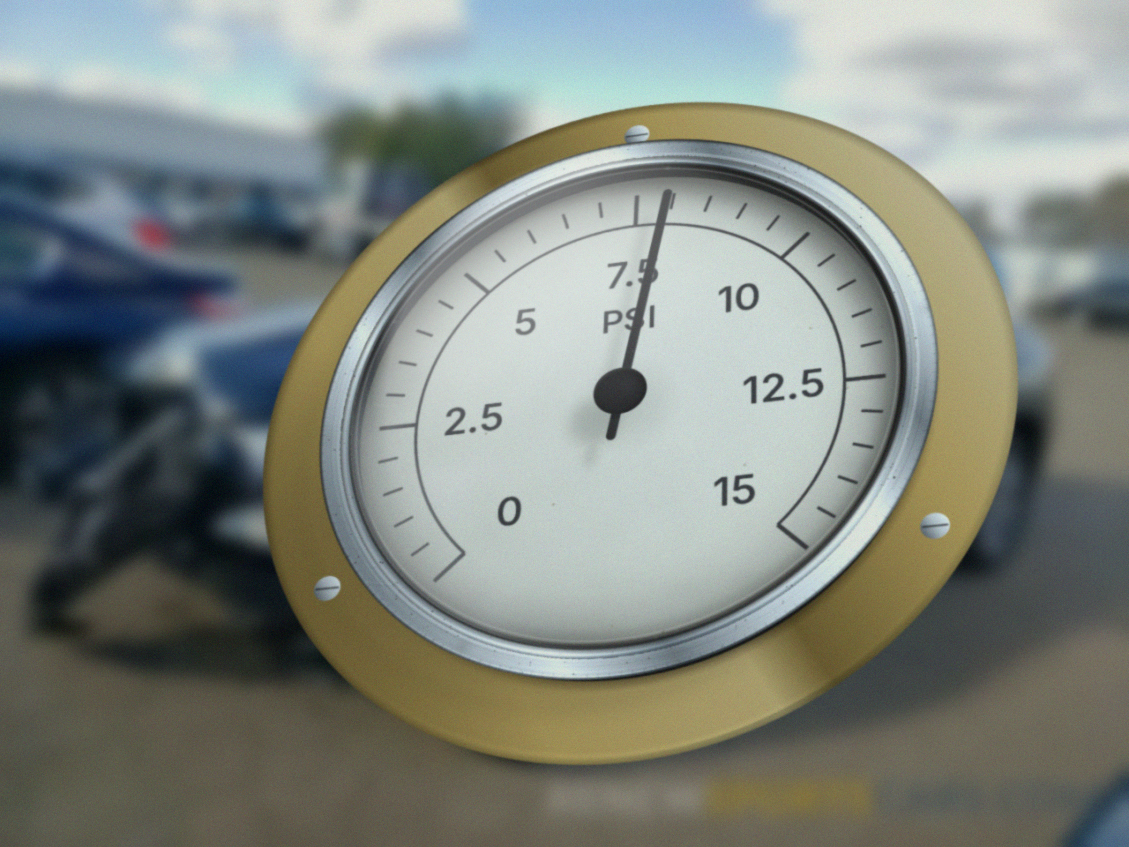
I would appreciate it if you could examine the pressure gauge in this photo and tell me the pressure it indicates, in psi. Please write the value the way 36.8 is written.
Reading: 8
